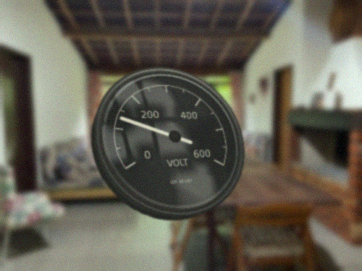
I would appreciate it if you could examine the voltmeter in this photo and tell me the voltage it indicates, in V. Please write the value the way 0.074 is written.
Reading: 125
